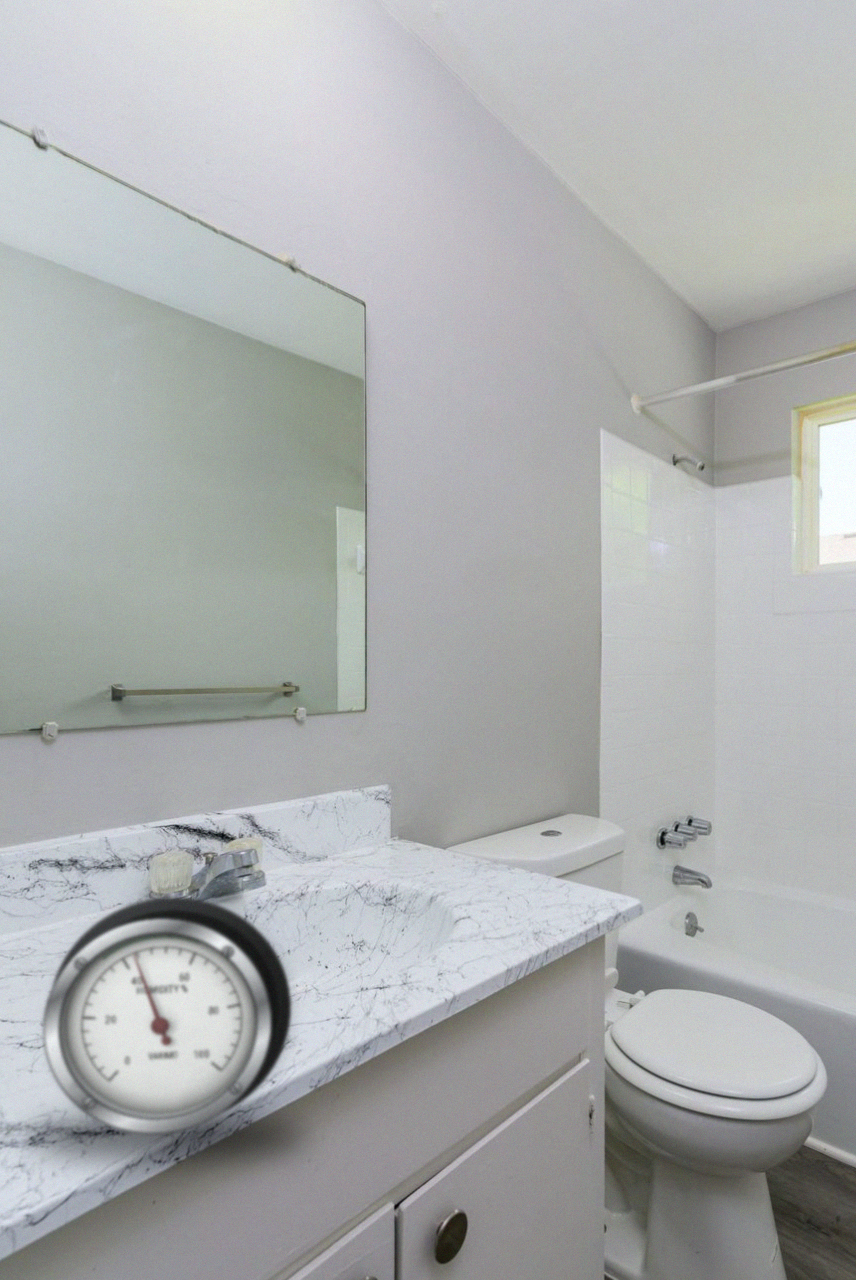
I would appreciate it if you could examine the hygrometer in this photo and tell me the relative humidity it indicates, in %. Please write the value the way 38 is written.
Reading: 44
